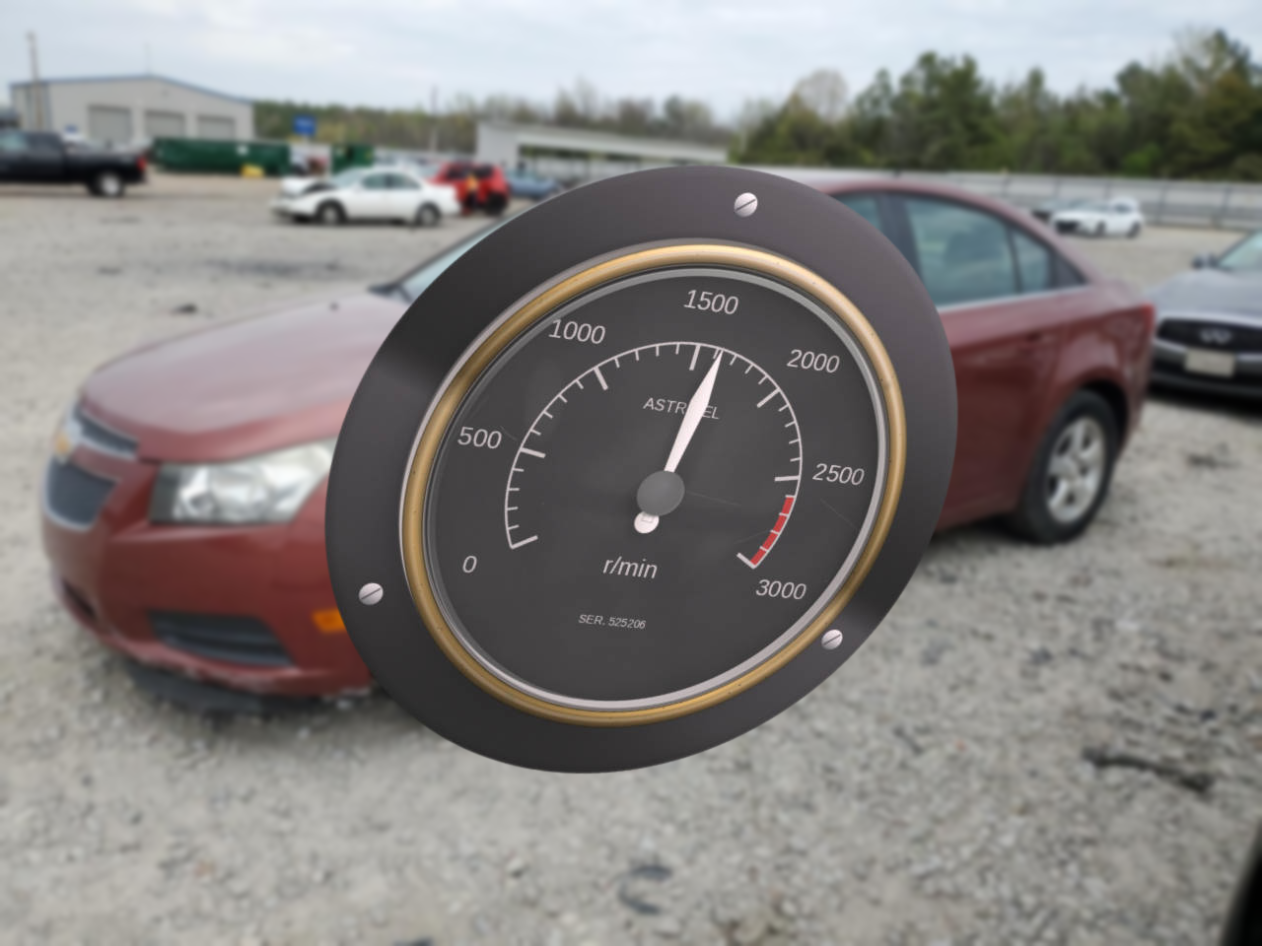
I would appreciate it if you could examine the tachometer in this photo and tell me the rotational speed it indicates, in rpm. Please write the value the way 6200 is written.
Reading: 1600
